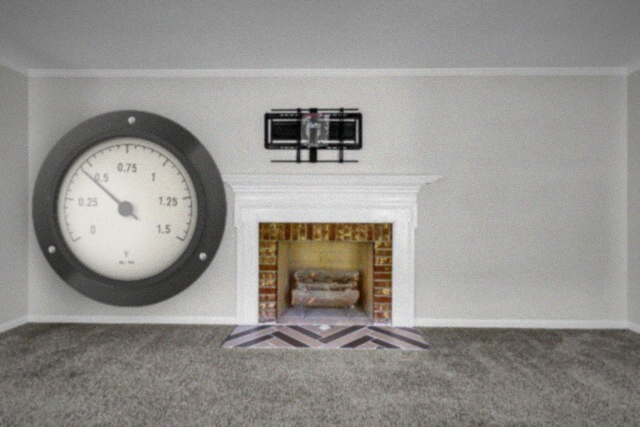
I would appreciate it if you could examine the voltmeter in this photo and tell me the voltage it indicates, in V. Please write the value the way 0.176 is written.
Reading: 0.45
